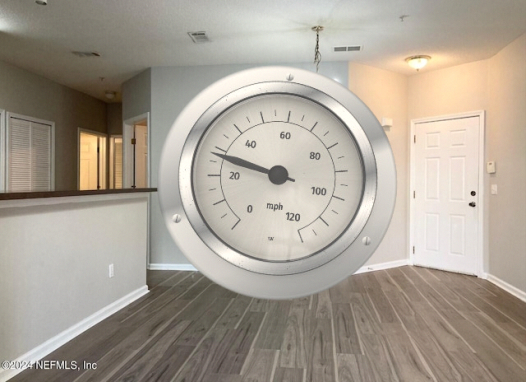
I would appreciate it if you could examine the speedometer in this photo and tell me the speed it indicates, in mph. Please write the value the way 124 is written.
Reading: 27.5
